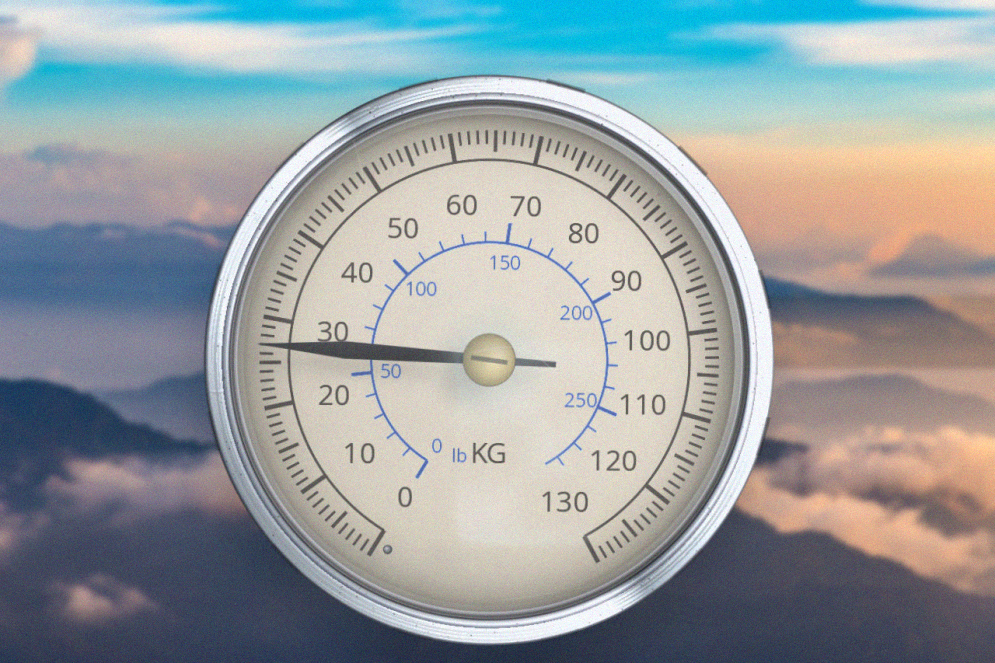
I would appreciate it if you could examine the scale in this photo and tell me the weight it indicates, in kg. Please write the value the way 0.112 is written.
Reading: 27
